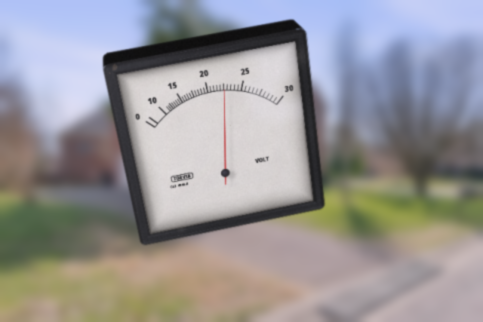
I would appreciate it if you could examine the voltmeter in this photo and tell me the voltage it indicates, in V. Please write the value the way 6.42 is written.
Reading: 22.5
